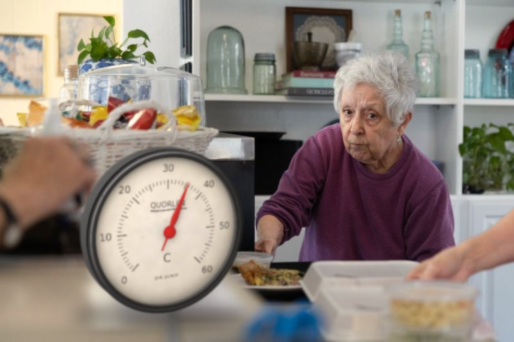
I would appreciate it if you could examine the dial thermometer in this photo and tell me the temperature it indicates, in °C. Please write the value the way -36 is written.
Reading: 35
